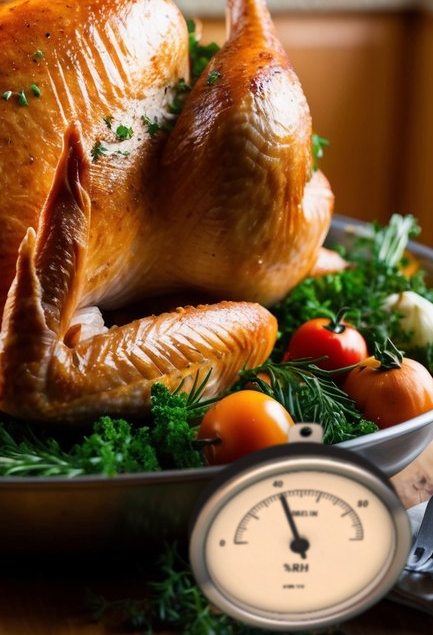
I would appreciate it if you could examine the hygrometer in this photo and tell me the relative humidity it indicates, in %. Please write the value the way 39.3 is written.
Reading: 40
